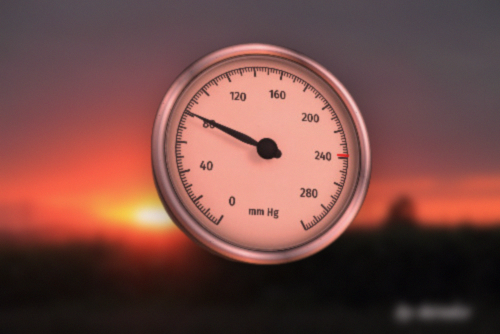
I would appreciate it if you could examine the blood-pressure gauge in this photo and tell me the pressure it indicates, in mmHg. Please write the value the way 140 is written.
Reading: 80
